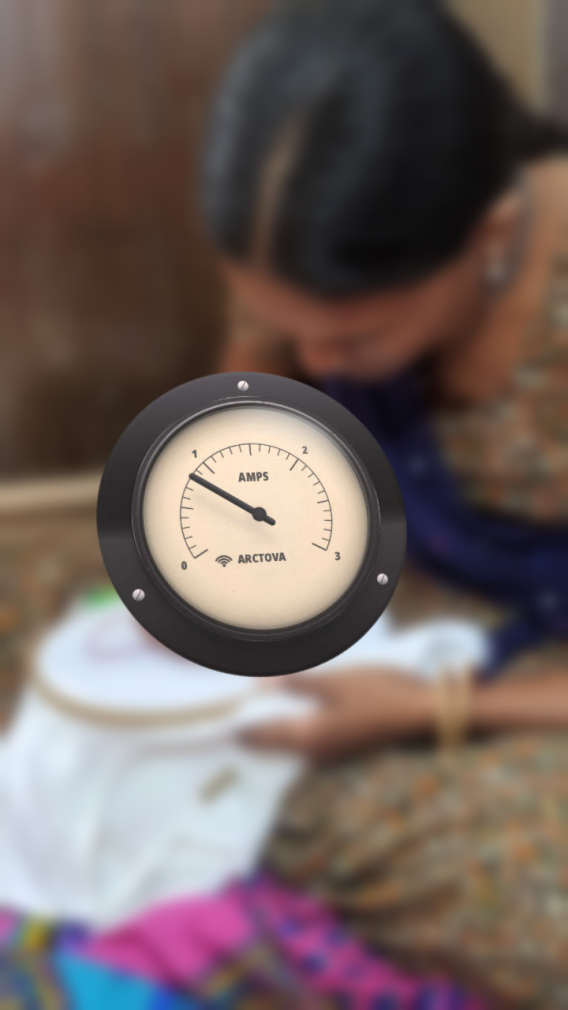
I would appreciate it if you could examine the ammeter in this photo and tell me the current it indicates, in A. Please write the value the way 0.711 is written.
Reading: 0.8
